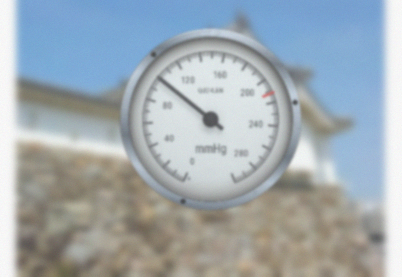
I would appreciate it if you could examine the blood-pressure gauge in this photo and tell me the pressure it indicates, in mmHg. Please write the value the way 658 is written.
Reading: 100
